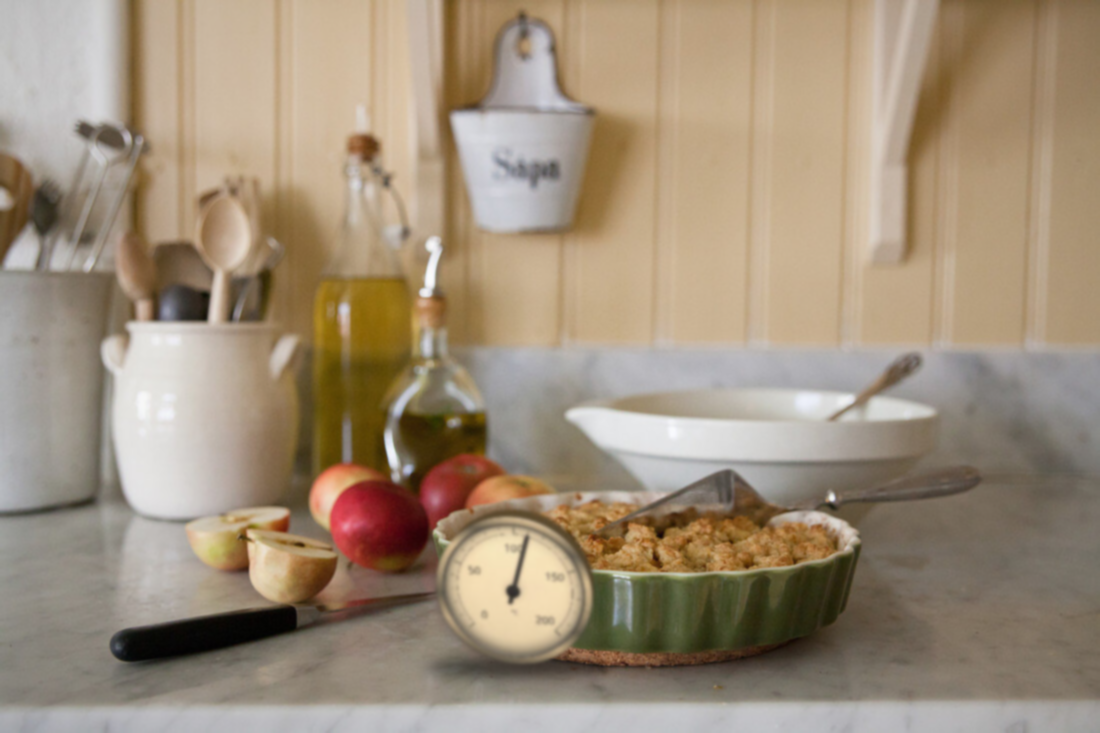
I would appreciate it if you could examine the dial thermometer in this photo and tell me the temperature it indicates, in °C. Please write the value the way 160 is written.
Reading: 110
